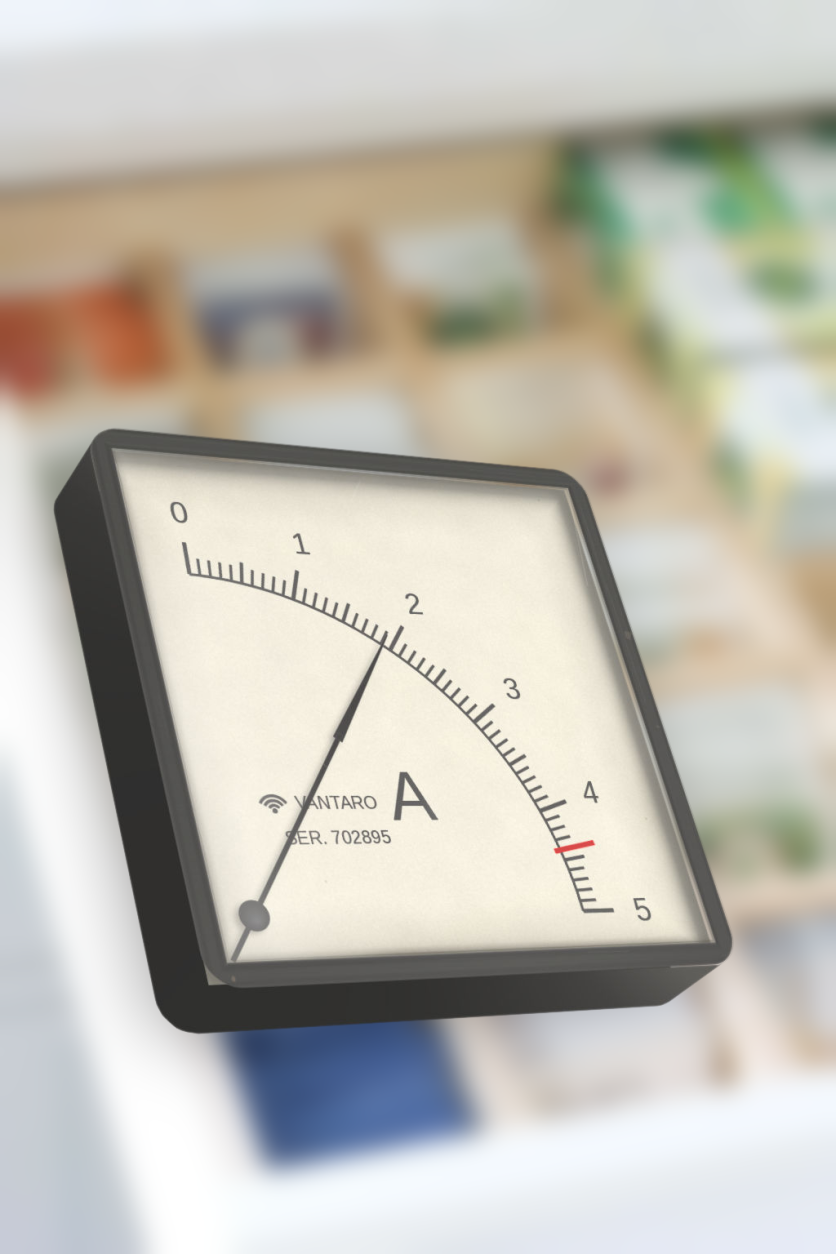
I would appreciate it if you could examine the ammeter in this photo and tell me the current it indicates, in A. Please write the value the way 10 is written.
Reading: 1.9
